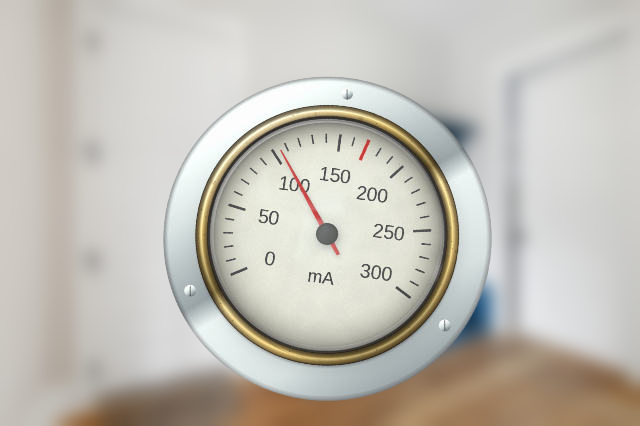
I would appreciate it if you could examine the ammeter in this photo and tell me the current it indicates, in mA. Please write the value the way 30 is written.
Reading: 105
